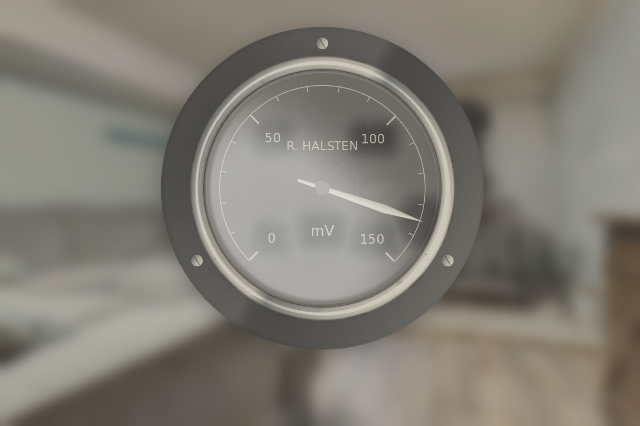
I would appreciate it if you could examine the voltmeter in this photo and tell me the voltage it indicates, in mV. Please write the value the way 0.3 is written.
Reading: 135
